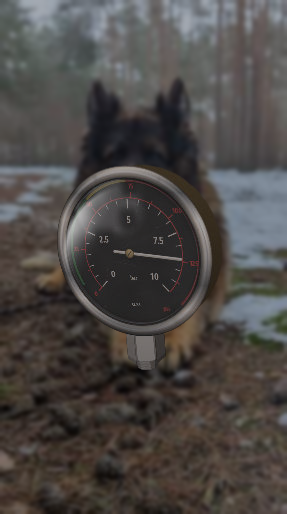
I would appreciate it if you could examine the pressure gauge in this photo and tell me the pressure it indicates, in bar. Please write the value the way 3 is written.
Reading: 8.5
